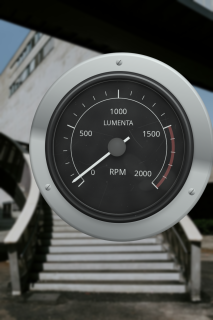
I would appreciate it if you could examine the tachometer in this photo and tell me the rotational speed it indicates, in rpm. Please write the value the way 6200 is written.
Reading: 50
